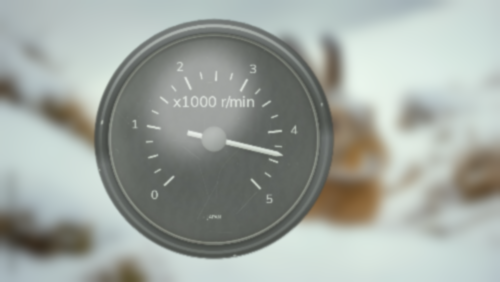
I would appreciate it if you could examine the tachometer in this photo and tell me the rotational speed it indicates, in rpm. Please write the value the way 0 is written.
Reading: 4375
